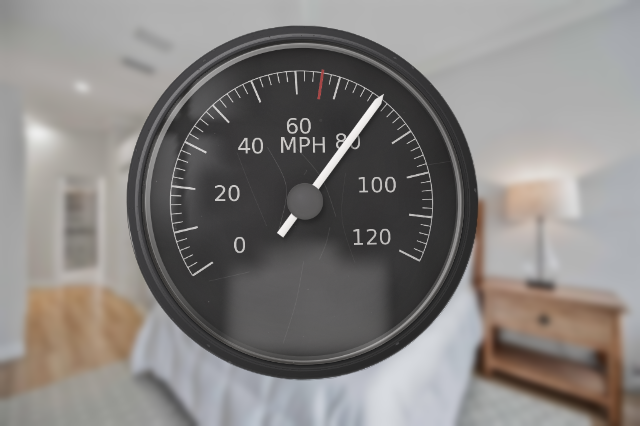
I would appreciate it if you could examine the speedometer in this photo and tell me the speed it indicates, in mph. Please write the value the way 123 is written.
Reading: 80
